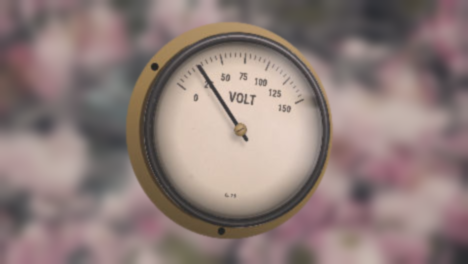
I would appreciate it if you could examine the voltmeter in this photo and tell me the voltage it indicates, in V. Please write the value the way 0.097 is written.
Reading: 25
